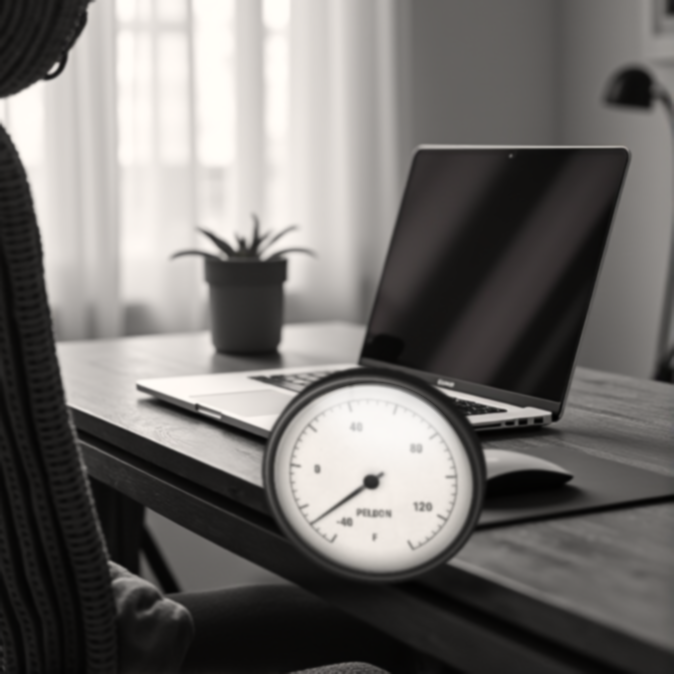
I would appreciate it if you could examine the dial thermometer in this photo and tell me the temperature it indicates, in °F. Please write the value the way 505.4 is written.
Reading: -28
